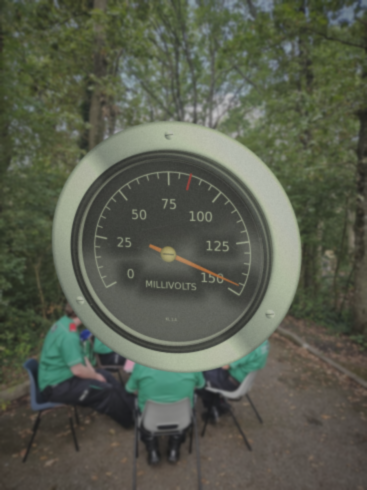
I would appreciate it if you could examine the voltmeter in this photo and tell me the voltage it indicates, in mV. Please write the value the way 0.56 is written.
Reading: 145
